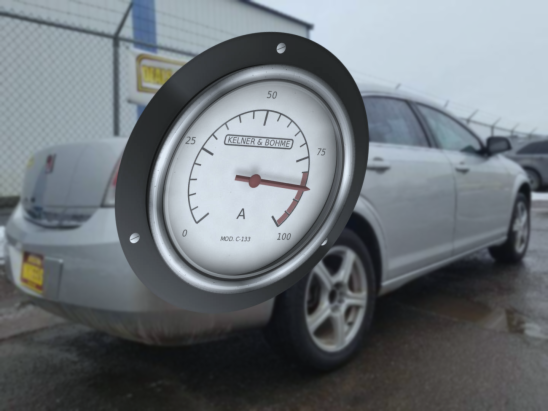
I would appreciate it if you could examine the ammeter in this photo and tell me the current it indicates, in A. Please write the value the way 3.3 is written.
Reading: 85
